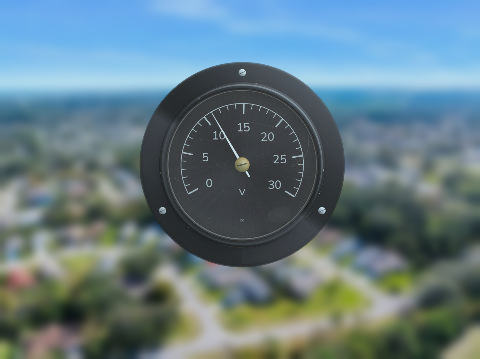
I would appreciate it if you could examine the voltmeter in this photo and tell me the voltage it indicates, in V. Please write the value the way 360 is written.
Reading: 11
